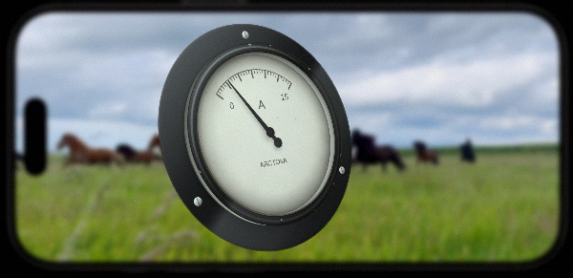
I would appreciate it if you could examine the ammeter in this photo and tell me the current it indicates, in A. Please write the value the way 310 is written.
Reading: 2.5
